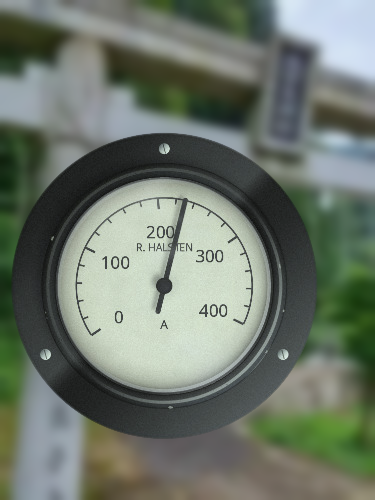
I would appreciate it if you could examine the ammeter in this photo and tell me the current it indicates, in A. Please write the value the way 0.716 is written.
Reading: 230
